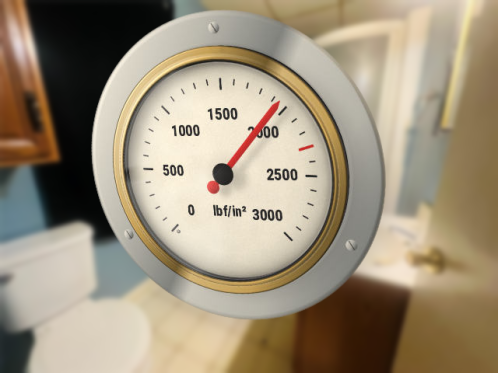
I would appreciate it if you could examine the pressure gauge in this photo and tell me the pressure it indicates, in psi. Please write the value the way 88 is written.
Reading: 1950
